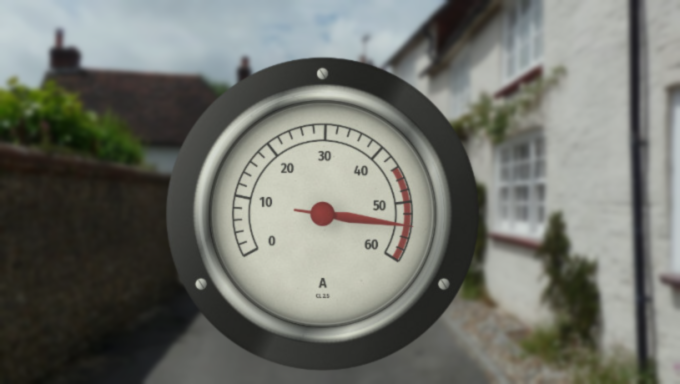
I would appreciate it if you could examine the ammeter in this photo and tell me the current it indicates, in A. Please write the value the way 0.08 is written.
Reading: 54
